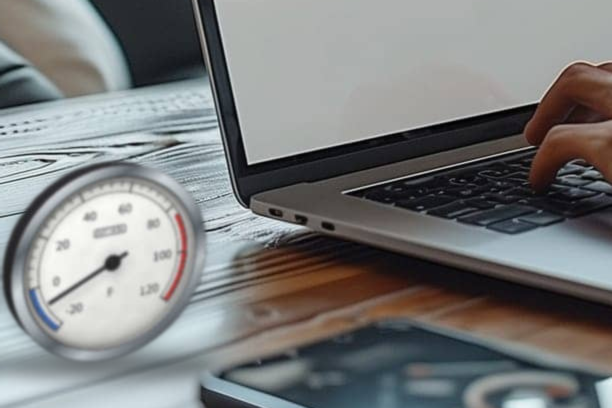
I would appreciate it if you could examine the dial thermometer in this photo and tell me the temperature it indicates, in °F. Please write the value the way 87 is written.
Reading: -8
